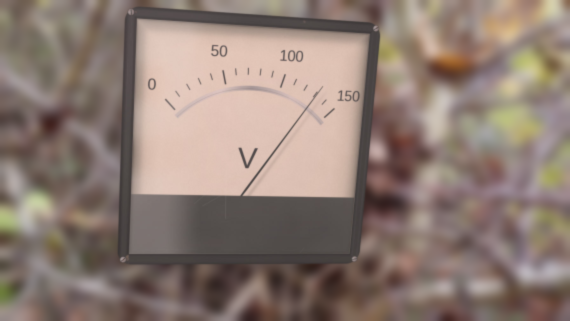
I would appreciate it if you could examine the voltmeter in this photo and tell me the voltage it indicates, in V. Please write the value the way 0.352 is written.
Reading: 130
